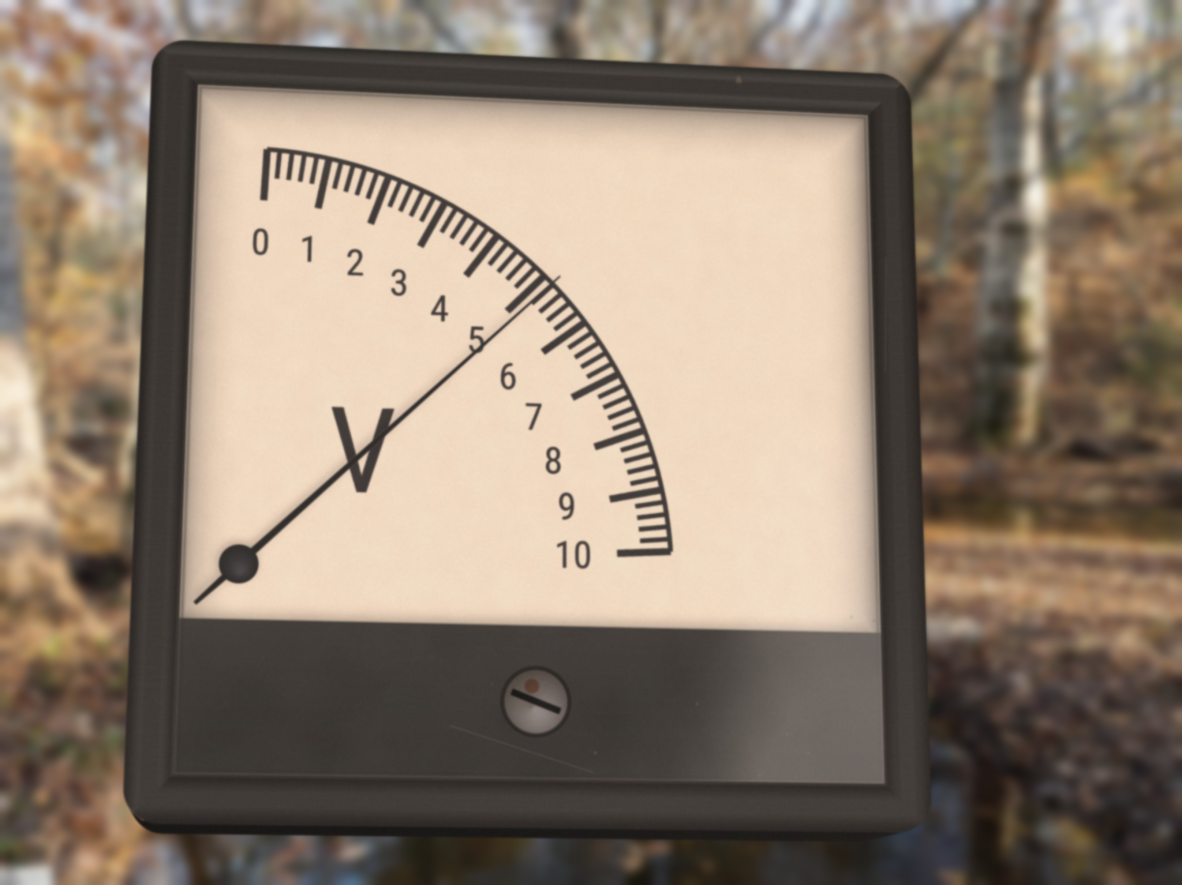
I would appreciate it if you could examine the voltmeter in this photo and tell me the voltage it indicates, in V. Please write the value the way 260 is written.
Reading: 5.2
